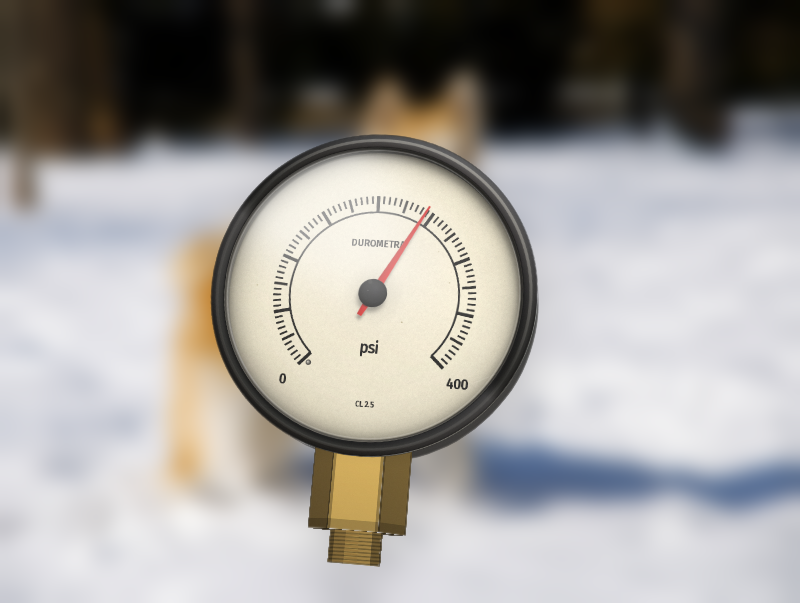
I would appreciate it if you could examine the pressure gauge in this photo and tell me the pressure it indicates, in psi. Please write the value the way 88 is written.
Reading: 245
